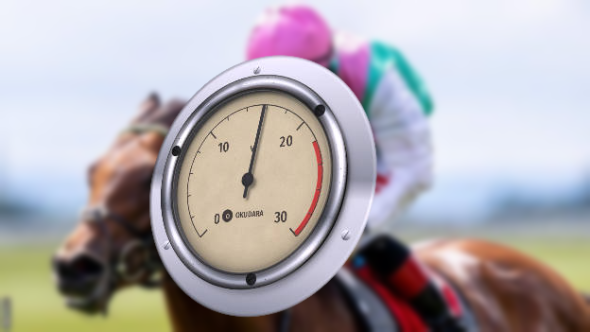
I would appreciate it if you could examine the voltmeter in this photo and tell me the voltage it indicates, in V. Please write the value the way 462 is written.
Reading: 16
